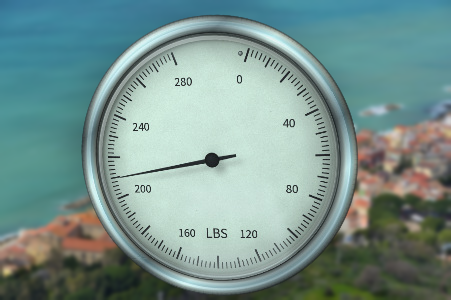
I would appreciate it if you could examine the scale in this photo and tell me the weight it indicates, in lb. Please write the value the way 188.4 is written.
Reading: 210
